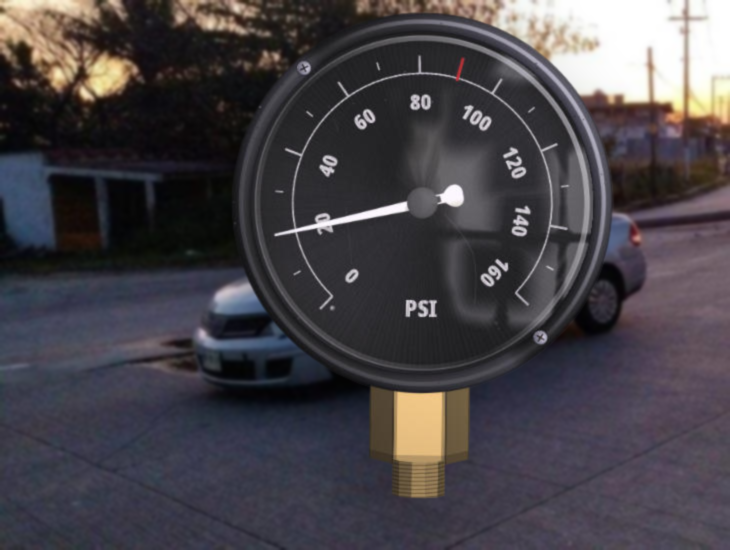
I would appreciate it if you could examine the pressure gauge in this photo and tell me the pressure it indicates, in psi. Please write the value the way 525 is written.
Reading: 20
